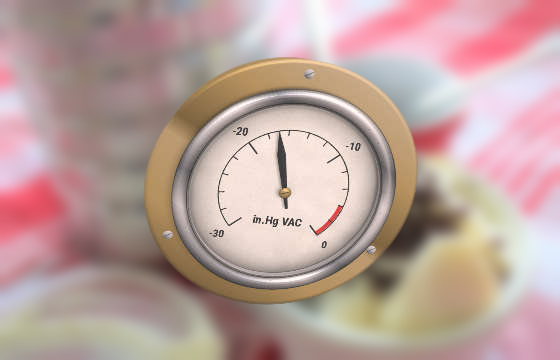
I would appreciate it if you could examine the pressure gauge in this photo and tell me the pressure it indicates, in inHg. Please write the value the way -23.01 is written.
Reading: -17
